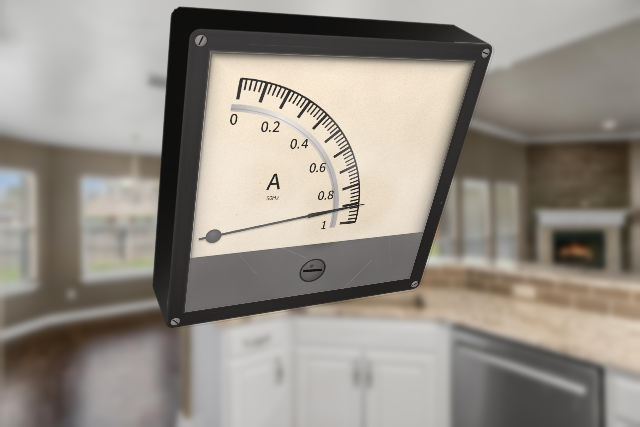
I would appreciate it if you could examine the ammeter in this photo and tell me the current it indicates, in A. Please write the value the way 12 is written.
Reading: 0.9
